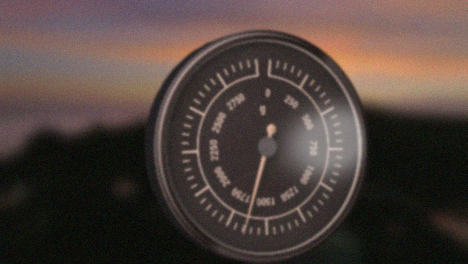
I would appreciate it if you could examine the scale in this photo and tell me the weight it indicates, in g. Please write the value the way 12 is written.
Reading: 1650
